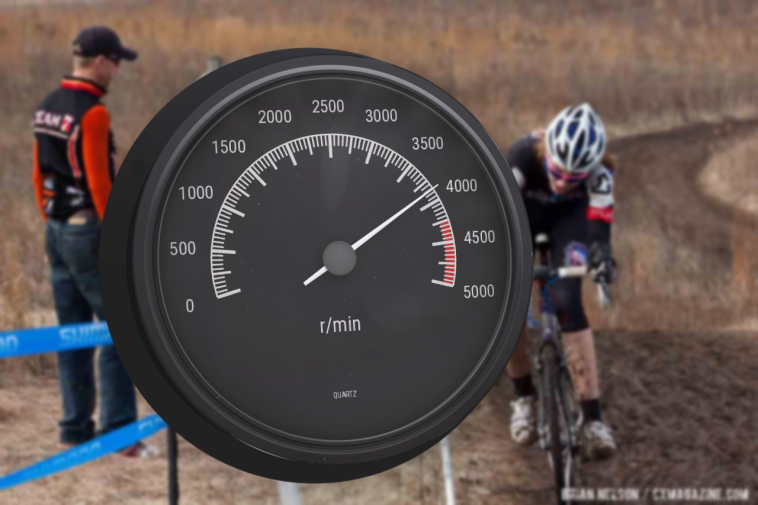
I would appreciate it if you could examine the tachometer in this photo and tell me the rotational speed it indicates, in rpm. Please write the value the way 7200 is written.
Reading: 3850
